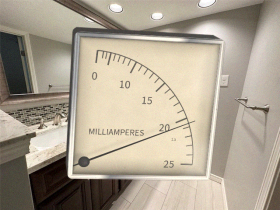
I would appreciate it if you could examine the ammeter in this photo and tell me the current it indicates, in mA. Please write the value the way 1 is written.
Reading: 20.5
